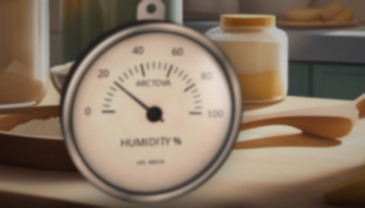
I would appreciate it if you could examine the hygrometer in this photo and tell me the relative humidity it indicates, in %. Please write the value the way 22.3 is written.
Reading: 20
